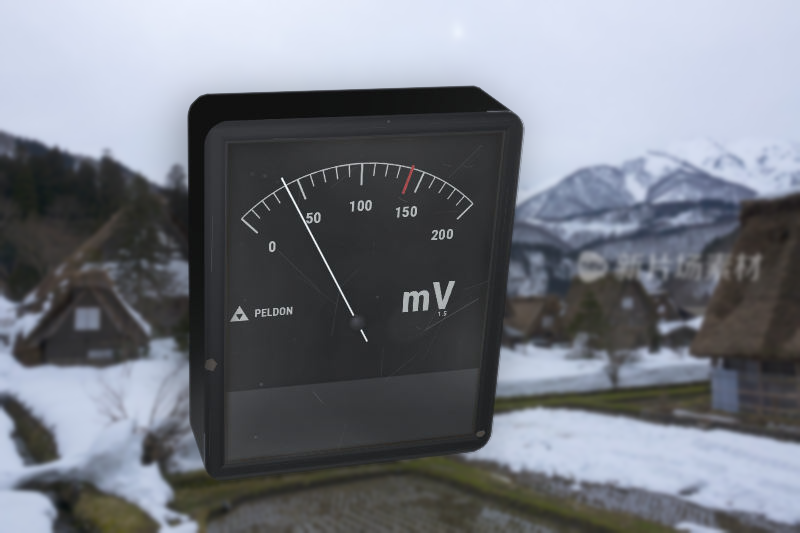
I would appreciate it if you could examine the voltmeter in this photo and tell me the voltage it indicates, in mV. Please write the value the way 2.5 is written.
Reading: 40
